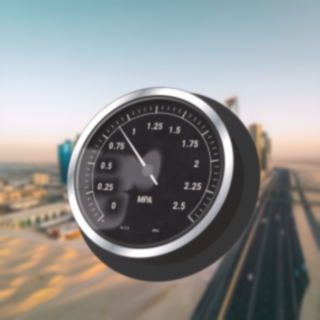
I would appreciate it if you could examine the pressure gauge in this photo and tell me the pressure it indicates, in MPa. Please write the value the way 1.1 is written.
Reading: 0.9
